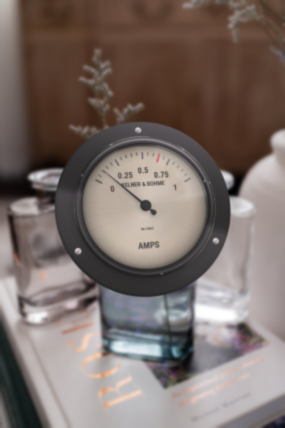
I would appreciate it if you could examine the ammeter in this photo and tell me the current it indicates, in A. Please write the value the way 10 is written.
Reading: 0.1
